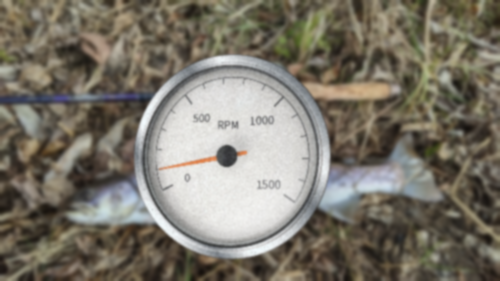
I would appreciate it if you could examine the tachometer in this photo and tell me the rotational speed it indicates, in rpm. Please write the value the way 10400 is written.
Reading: 100
